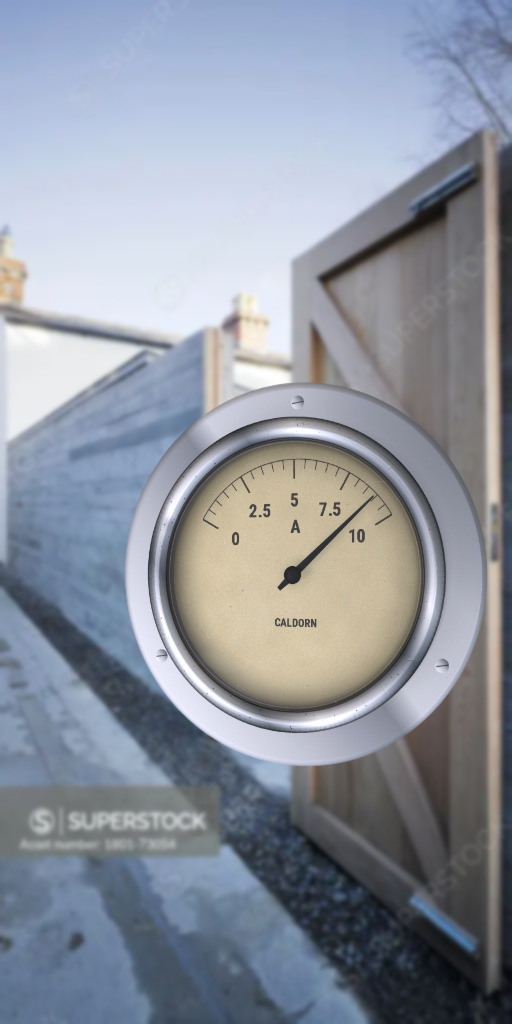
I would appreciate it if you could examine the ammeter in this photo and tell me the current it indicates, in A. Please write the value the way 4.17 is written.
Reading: 9
